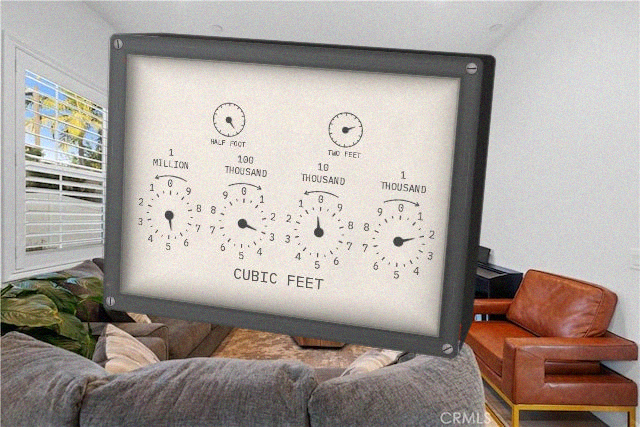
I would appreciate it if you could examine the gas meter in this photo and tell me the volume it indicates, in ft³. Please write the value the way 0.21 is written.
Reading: 530200
